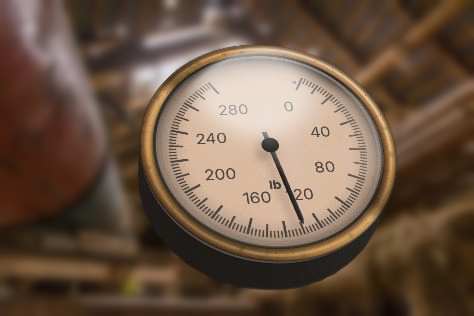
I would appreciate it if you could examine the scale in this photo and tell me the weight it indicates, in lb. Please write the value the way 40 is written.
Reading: 130
